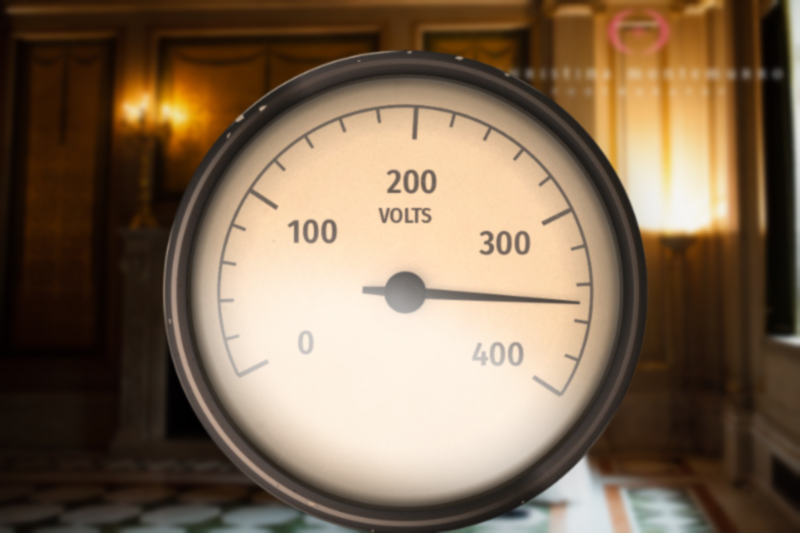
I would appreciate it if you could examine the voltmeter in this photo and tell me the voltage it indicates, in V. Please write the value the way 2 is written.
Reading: 350
